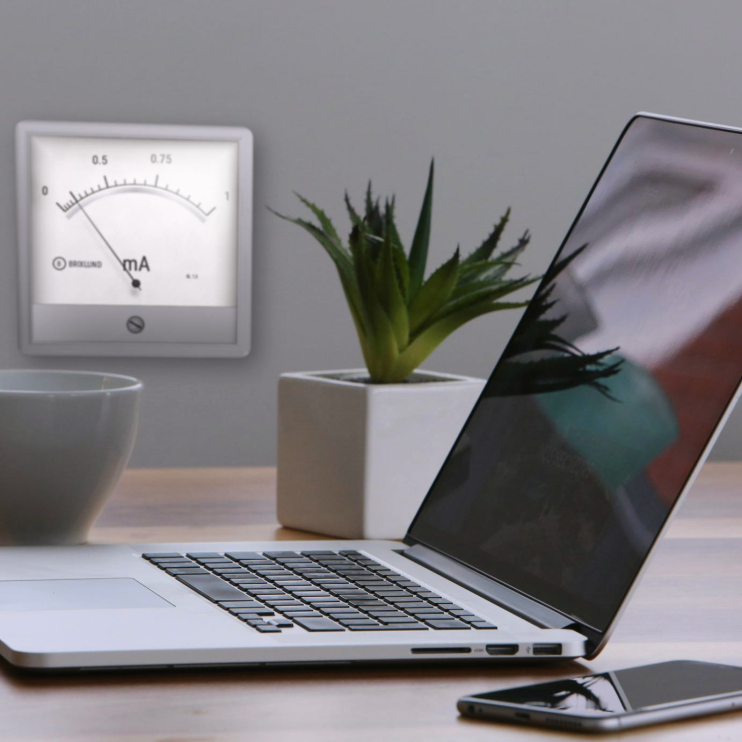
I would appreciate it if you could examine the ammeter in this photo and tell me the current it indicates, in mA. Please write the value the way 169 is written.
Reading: 0.25
